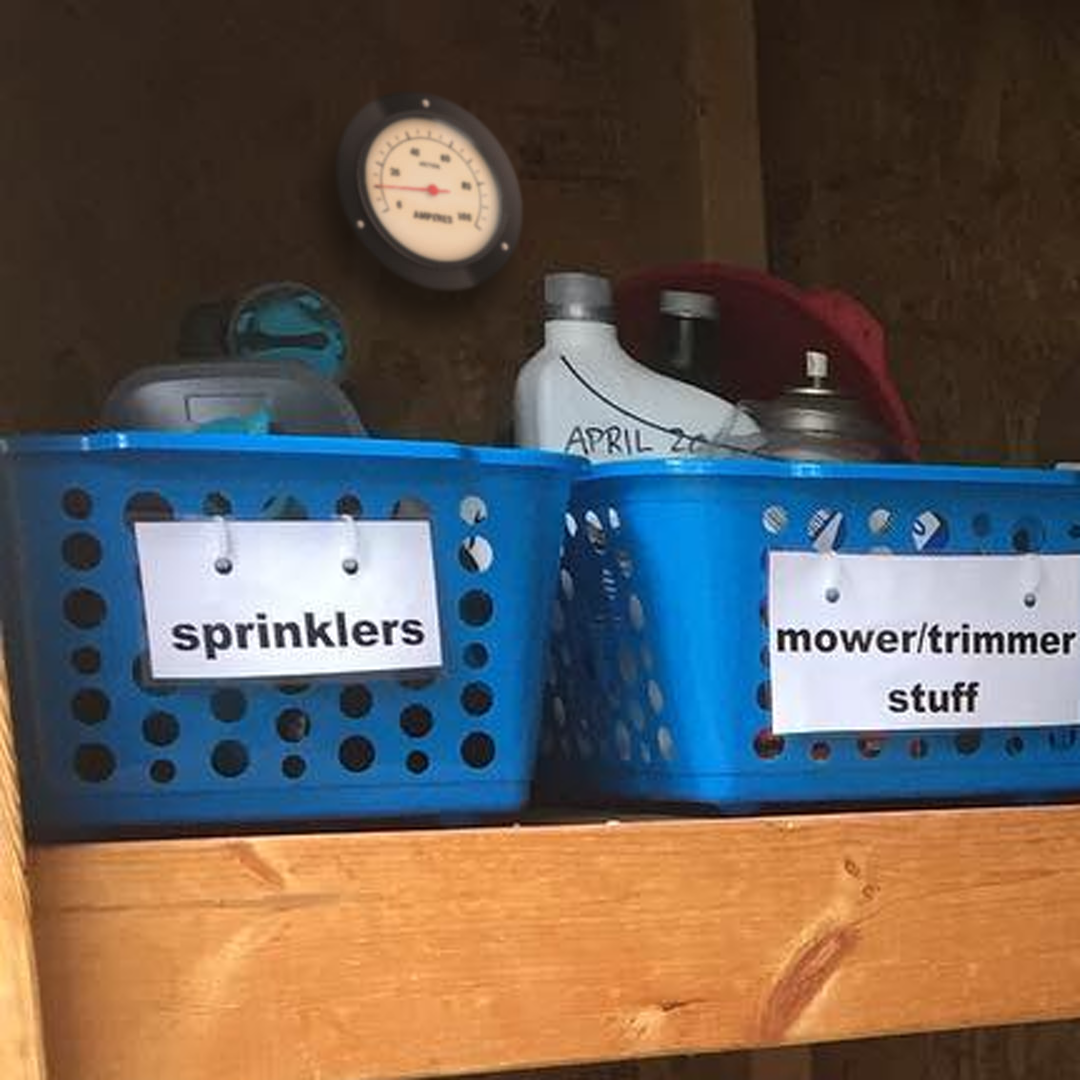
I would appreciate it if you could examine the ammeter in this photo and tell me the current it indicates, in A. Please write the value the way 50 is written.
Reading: 10
